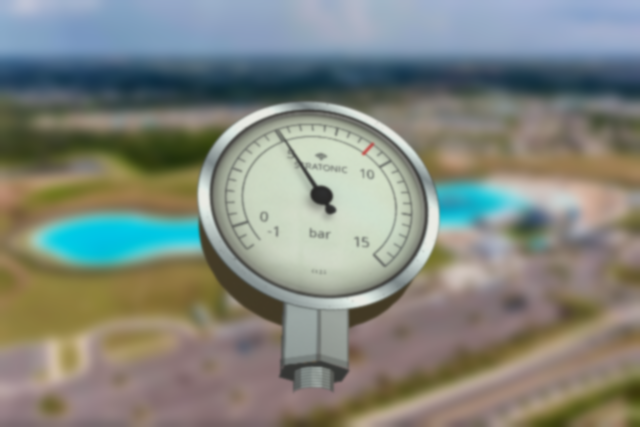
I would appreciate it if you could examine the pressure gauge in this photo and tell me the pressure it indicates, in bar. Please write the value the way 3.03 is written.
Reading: 5
